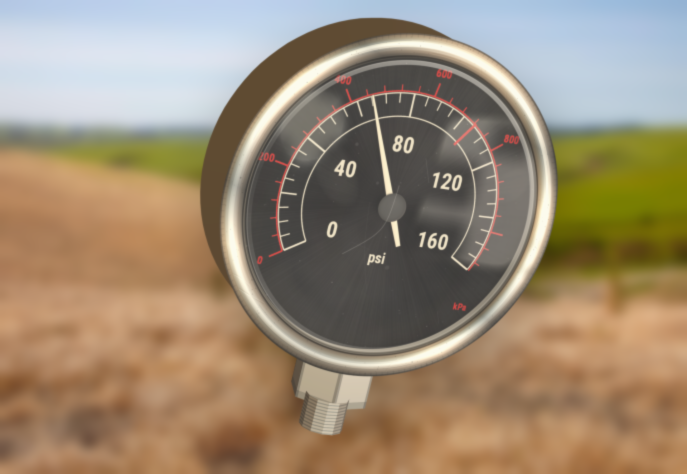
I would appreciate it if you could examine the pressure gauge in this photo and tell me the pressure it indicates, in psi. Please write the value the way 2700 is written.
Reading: 65
